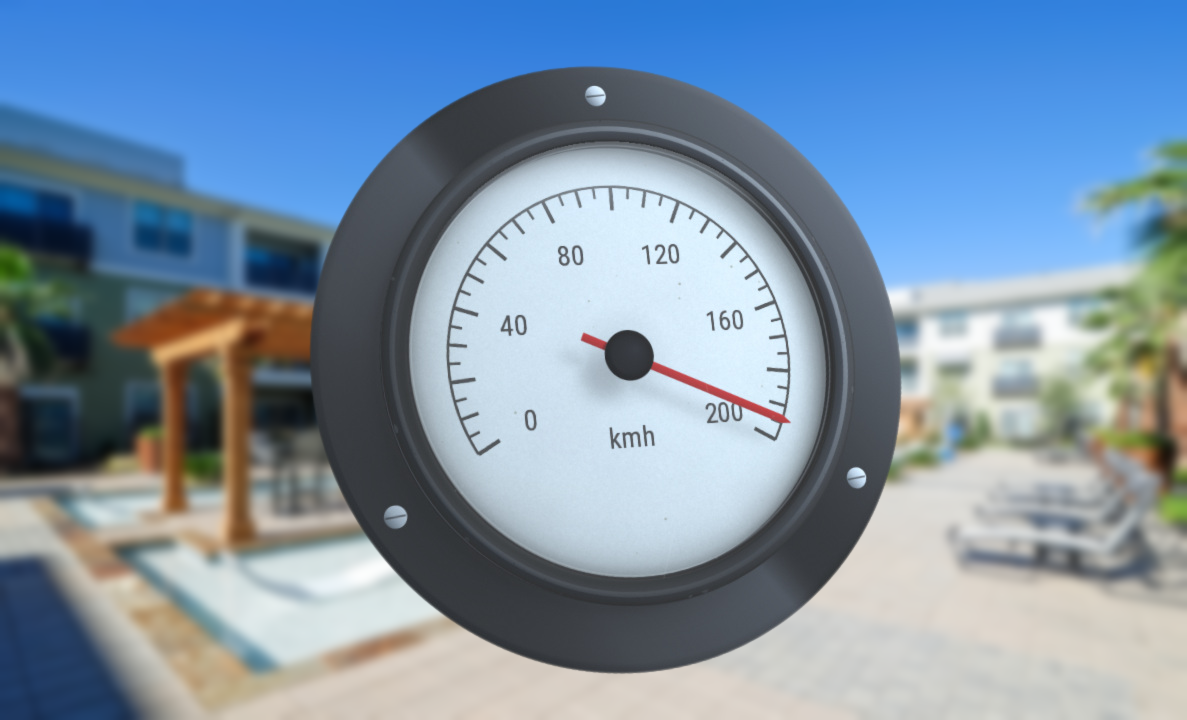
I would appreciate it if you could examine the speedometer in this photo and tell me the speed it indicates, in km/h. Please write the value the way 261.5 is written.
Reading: 195
